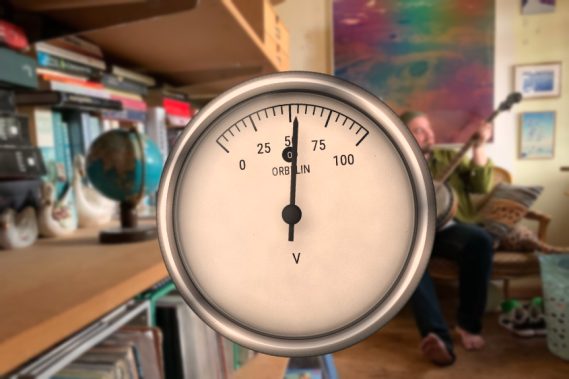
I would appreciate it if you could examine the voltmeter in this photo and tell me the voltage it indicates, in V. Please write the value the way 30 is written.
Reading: 55
